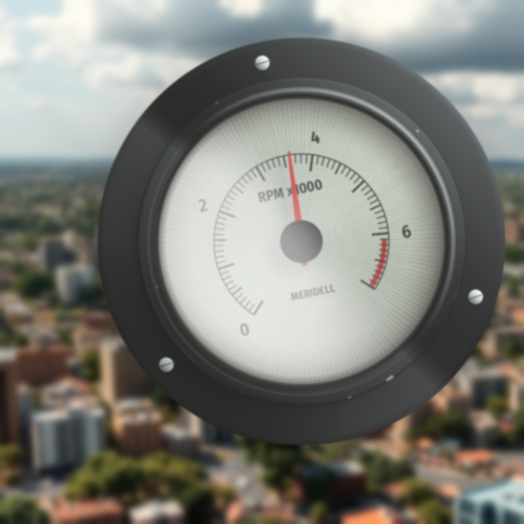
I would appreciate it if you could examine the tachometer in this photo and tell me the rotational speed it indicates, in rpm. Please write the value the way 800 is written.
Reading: 3600
